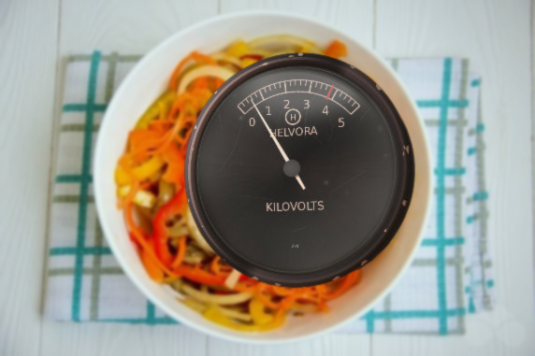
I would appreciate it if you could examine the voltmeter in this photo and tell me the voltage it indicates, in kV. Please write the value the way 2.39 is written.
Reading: 0.6
